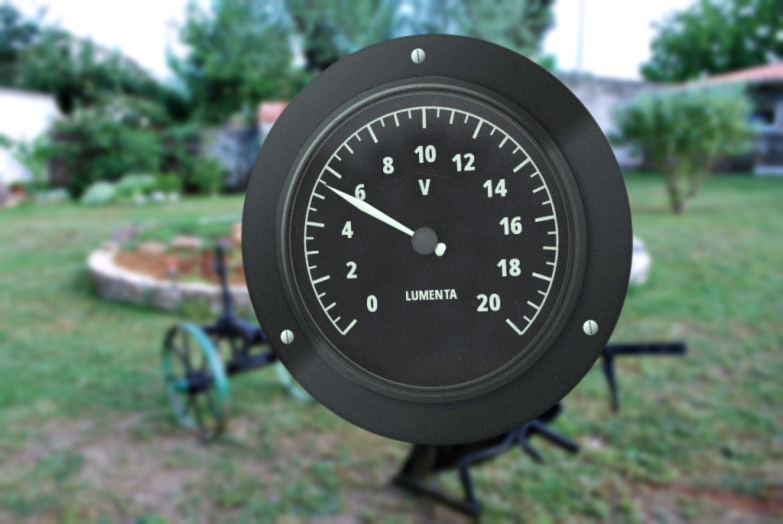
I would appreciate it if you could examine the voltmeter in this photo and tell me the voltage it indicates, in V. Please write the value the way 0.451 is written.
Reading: 5.5
